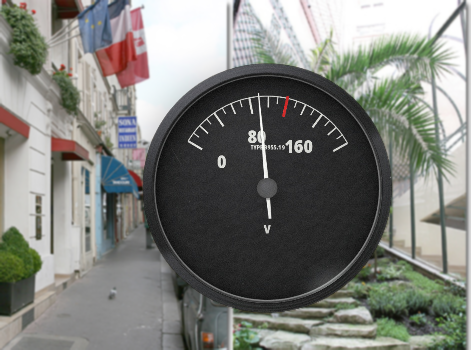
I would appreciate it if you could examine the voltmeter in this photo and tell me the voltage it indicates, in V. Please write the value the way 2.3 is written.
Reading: 90
